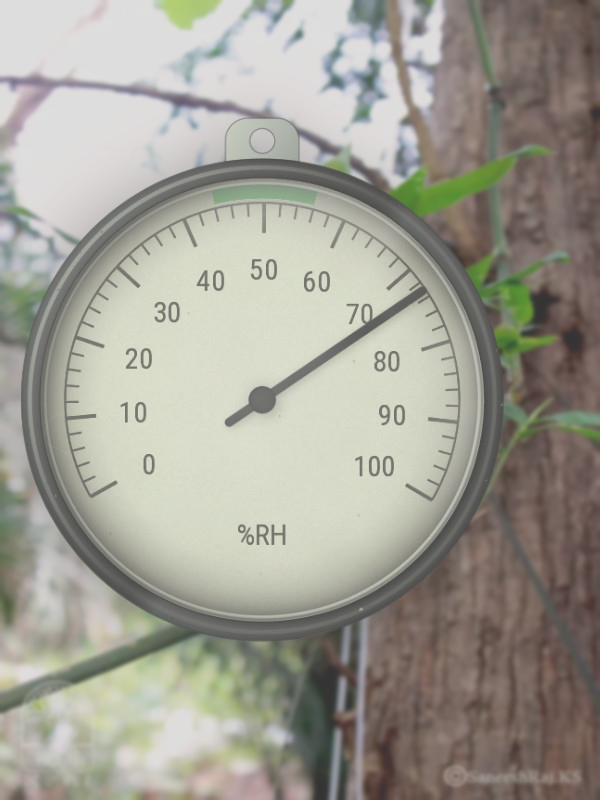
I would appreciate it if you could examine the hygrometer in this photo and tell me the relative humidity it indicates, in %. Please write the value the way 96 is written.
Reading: 73
